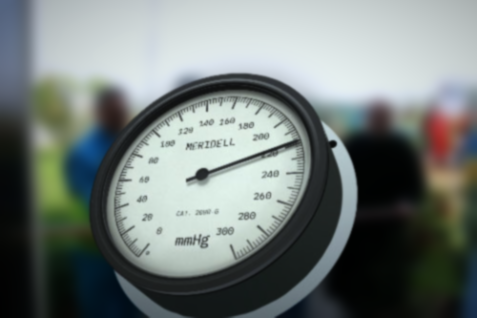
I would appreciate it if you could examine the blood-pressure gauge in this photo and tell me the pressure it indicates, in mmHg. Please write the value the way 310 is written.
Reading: 220
